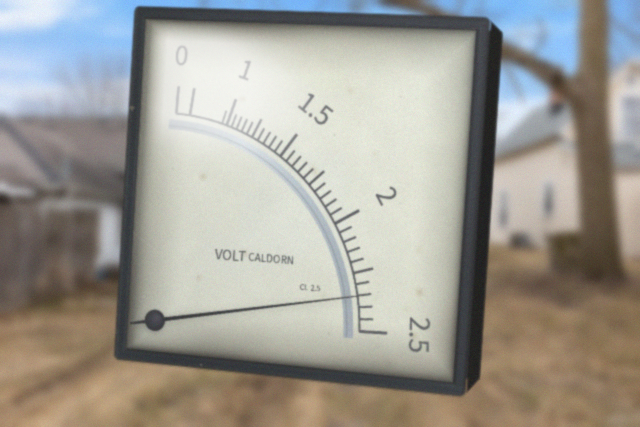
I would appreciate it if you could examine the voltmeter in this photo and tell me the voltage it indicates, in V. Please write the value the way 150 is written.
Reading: 2.35
